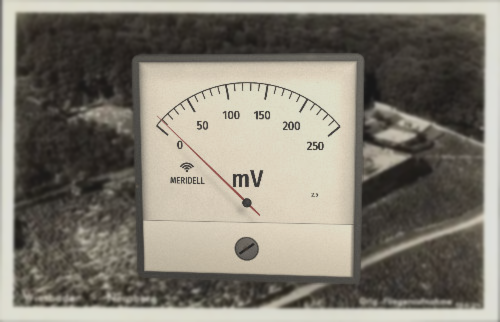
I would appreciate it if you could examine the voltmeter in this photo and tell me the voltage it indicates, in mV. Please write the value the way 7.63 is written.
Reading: 10
